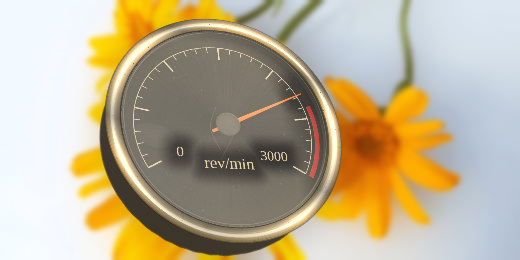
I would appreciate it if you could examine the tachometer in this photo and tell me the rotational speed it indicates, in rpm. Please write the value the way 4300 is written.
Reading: 2300
